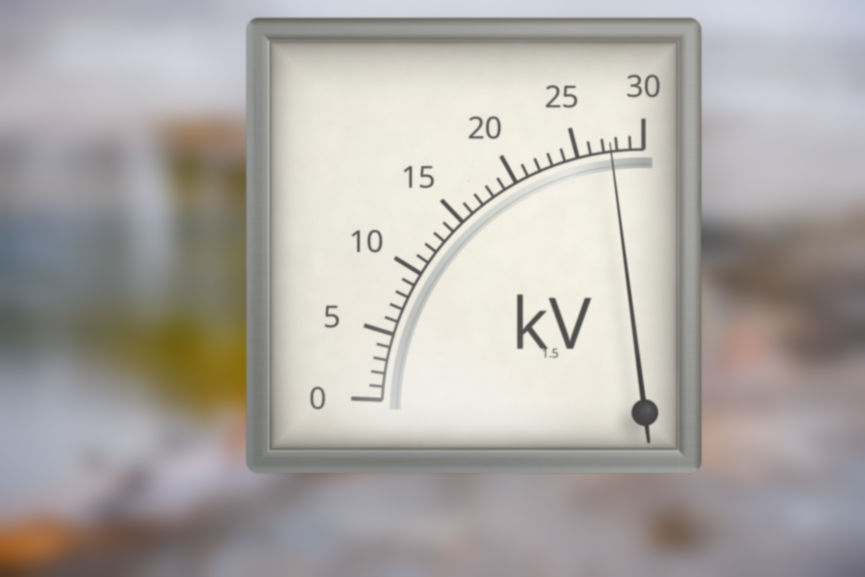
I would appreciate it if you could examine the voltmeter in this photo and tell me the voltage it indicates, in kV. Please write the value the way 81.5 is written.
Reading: 27.5
